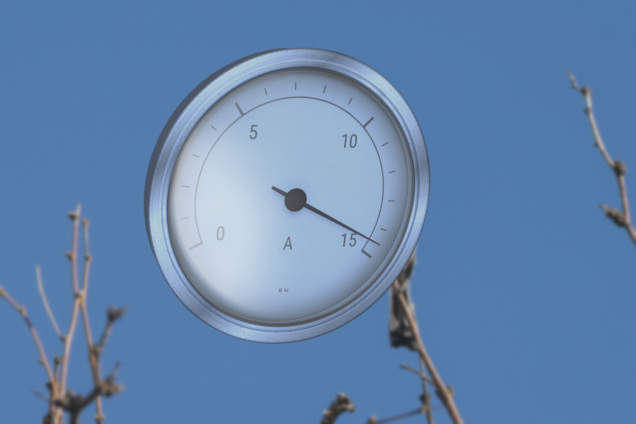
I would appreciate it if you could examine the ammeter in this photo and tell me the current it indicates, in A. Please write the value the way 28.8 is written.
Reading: 14.5
